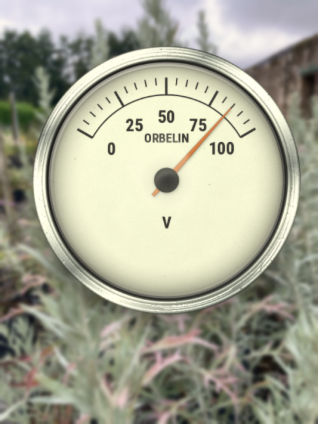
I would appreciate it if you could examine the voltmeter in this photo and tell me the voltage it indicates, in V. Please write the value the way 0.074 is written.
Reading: 85
